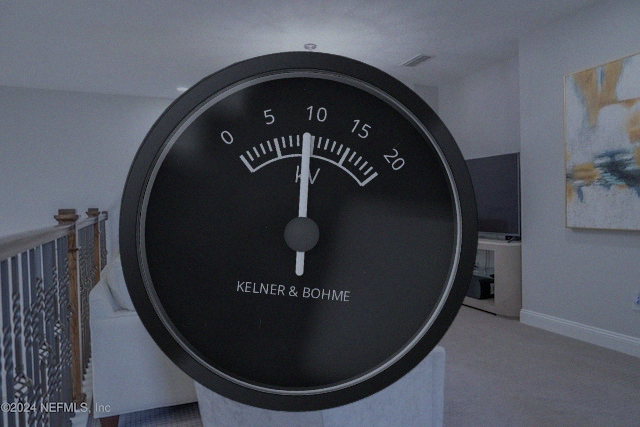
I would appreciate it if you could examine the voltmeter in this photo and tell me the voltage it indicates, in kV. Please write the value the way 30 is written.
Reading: 9
